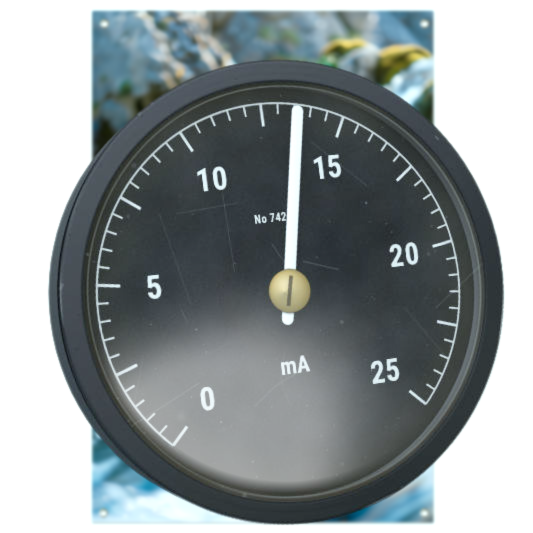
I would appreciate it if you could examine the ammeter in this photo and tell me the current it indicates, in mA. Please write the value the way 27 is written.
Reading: 13.5
